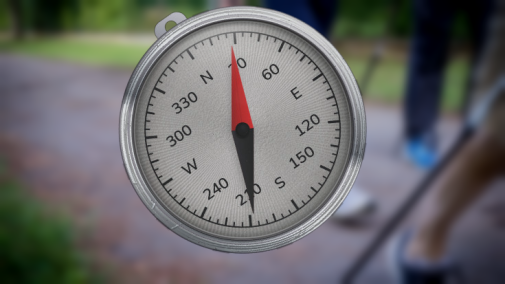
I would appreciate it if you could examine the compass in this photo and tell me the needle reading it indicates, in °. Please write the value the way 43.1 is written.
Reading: 27.5
